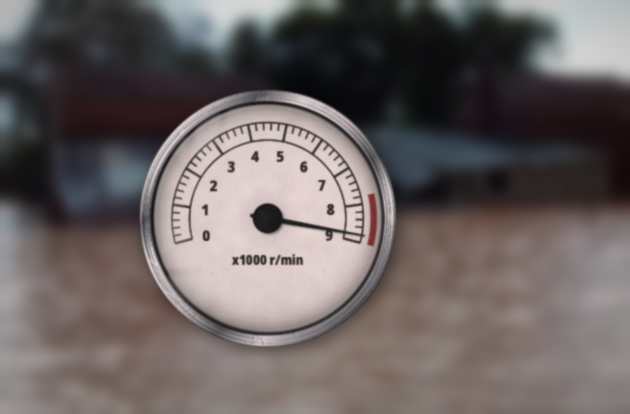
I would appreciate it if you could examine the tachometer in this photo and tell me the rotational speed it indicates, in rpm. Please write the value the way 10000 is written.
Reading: 8800
